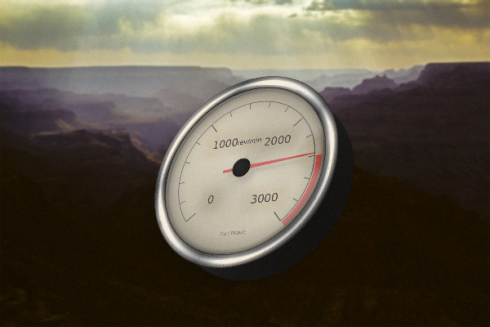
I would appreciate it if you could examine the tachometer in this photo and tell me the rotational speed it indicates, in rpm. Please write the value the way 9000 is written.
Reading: 2400
